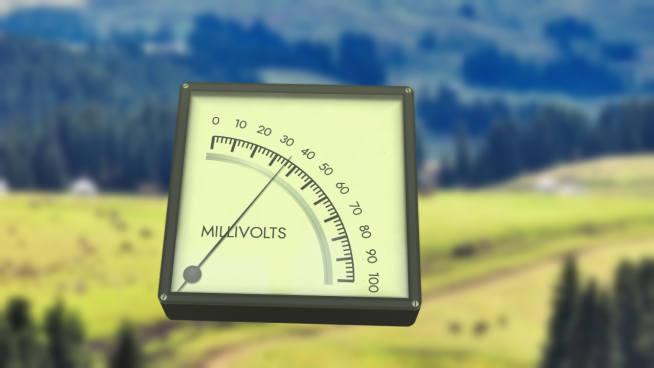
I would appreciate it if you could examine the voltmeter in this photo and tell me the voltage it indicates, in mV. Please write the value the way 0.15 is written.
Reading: 36
